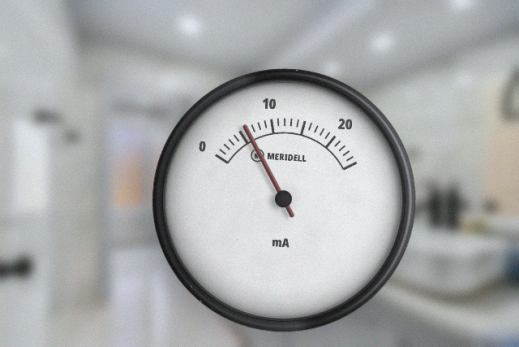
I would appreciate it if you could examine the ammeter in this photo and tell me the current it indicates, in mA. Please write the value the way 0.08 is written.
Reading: 6
